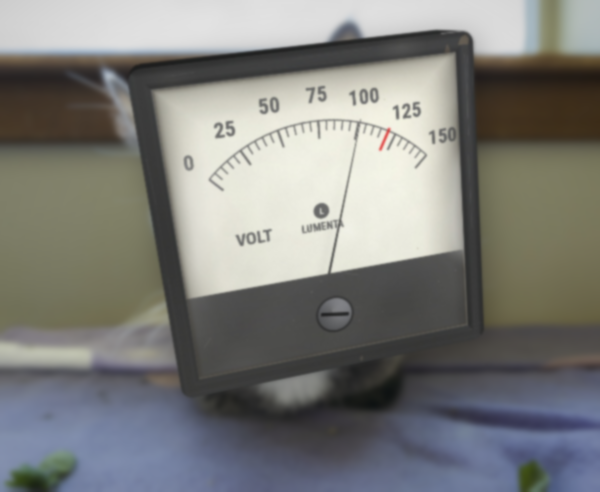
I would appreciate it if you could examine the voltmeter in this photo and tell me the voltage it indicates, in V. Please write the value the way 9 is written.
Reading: 100
